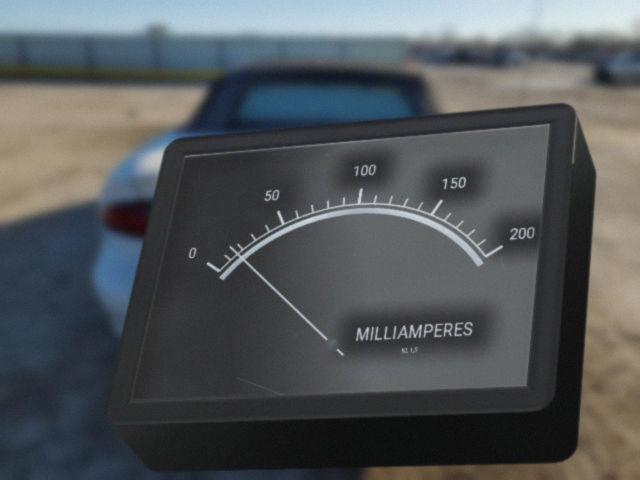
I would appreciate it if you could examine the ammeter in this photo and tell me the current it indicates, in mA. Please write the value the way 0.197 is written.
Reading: 15
